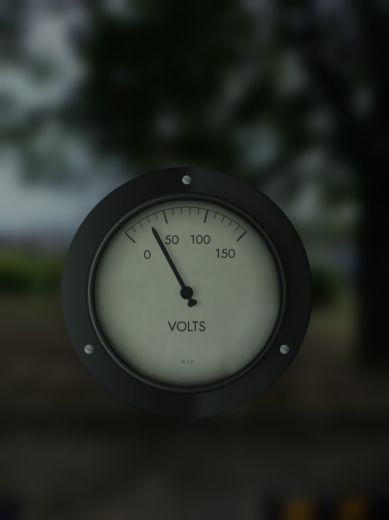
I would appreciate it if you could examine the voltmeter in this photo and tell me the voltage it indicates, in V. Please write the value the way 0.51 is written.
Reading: 30
